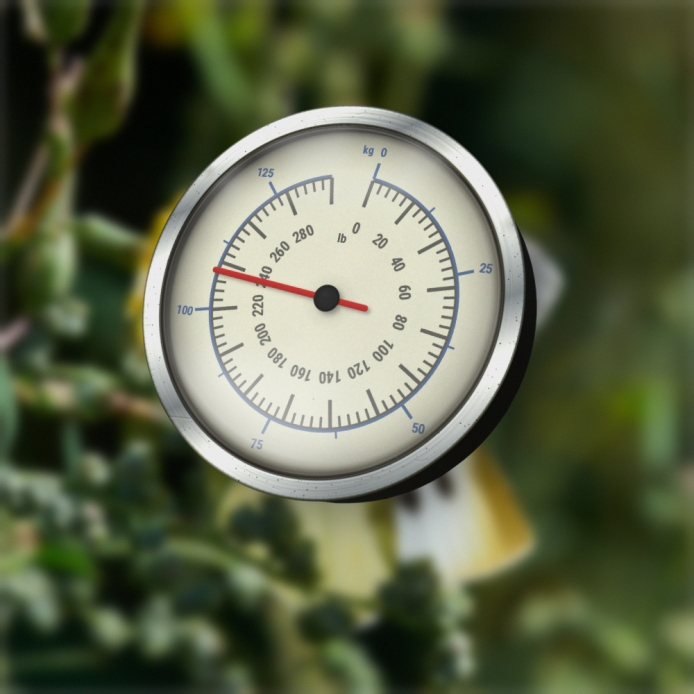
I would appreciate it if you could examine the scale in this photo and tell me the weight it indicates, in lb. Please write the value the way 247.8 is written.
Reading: 236
